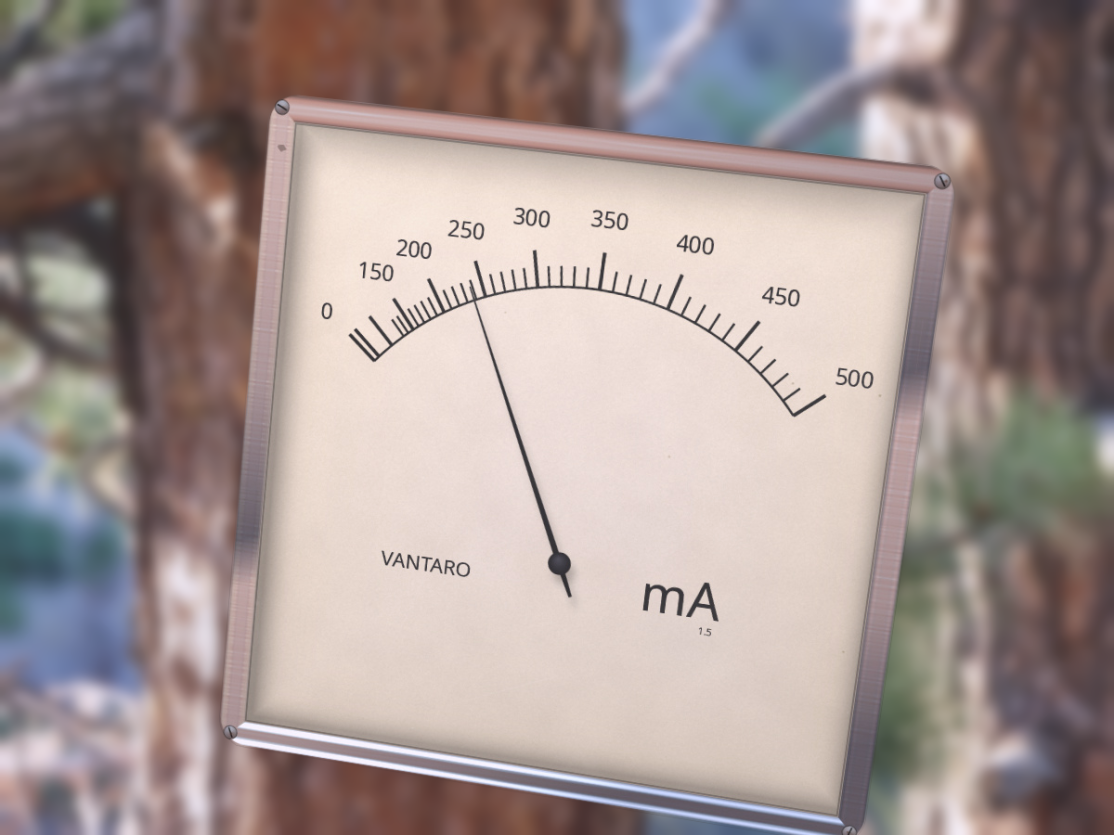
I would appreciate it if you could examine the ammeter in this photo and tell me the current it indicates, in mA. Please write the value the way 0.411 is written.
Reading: 240
